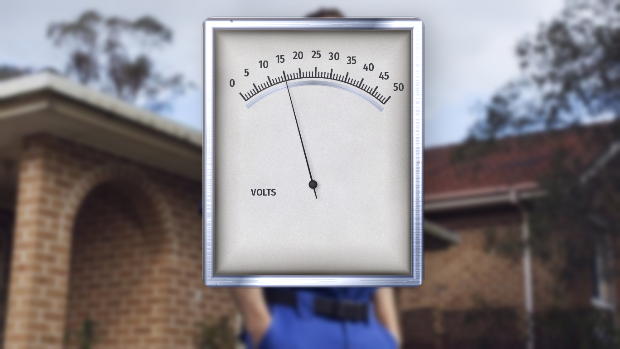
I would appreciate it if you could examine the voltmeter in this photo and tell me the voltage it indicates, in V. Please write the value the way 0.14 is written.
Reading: 15
